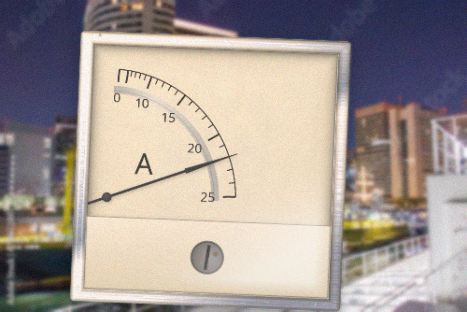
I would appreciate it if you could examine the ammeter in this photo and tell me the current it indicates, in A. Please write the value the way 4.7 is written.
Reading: 22
